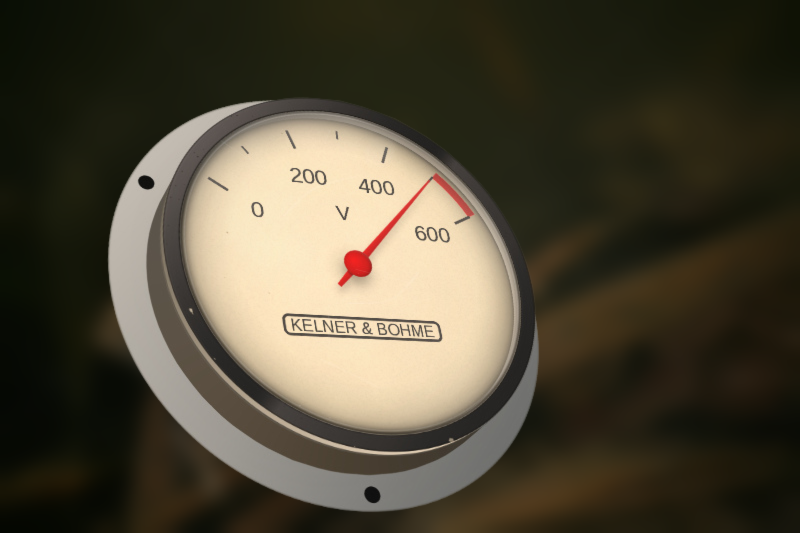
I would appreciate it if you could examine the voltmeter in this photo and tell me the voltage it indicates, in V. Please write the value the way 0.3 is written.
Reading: 500
